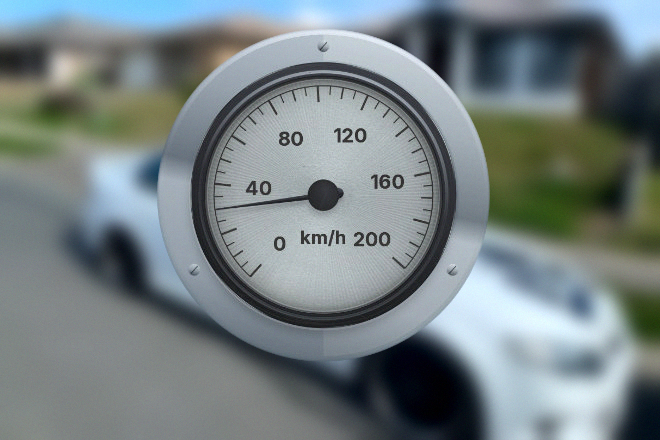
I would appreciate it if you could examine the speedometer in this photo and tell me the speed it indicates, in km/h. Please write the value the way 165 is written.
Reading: 30
